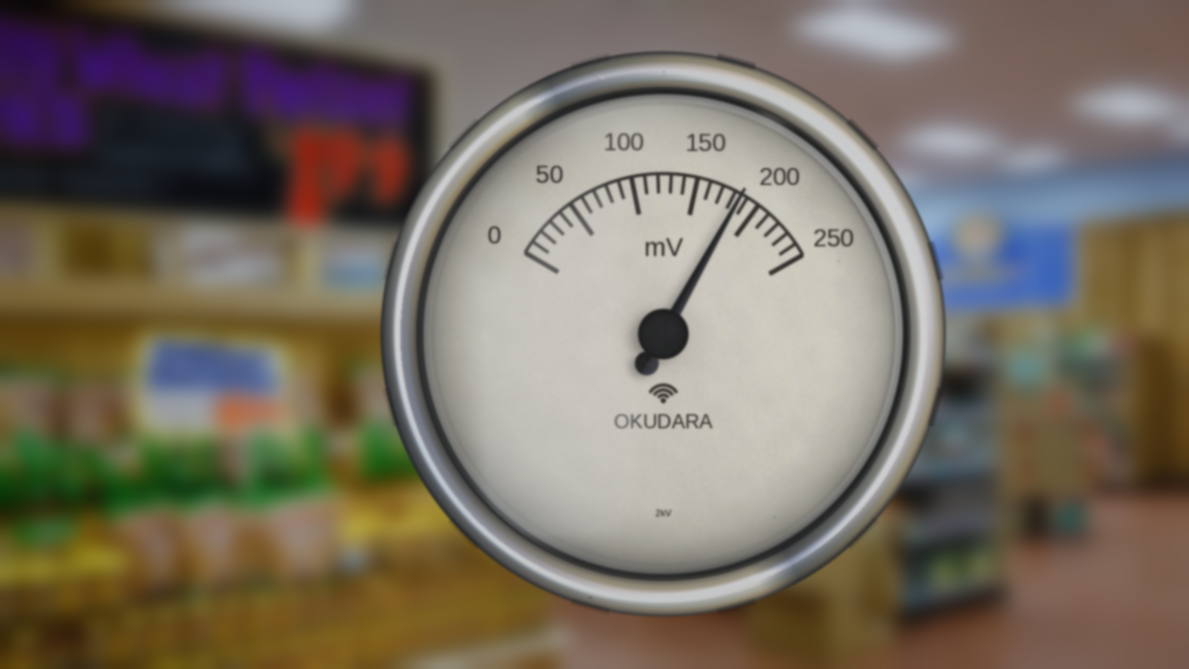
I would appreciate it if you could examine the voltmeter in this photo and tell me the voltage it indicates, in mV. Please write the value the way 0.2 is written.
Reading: 185
